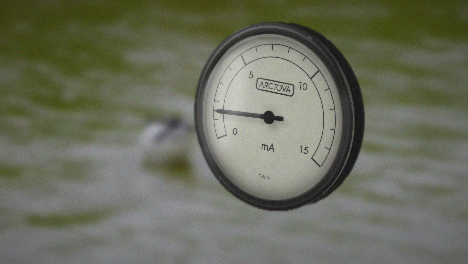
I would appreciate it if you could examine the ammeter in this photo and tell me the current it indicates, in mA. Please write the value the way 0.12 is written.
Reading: 1.5
